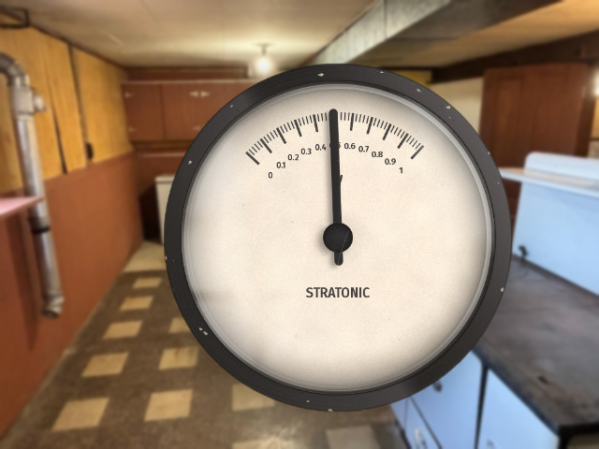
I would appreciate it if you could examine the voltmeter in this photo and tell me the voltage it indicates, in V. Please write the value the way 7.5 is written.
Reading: 0.5
